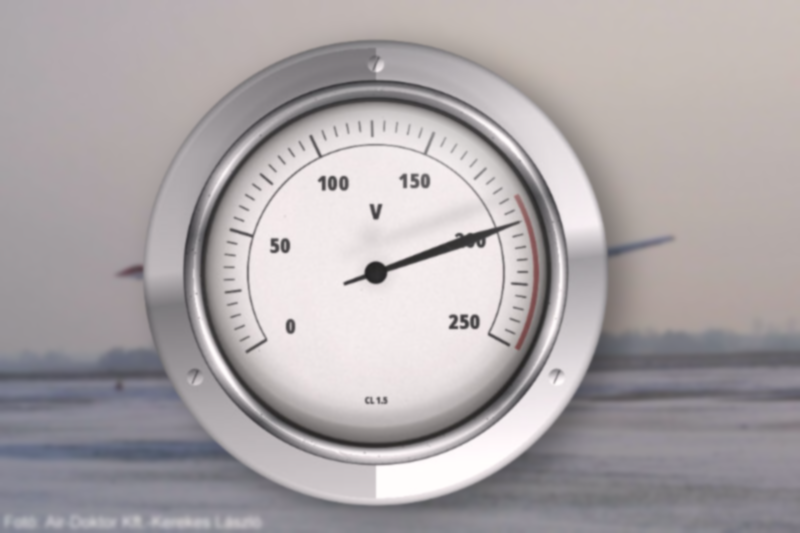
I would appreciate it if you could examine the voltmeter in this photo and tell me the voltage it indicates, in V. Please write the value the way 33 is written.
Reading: 200
